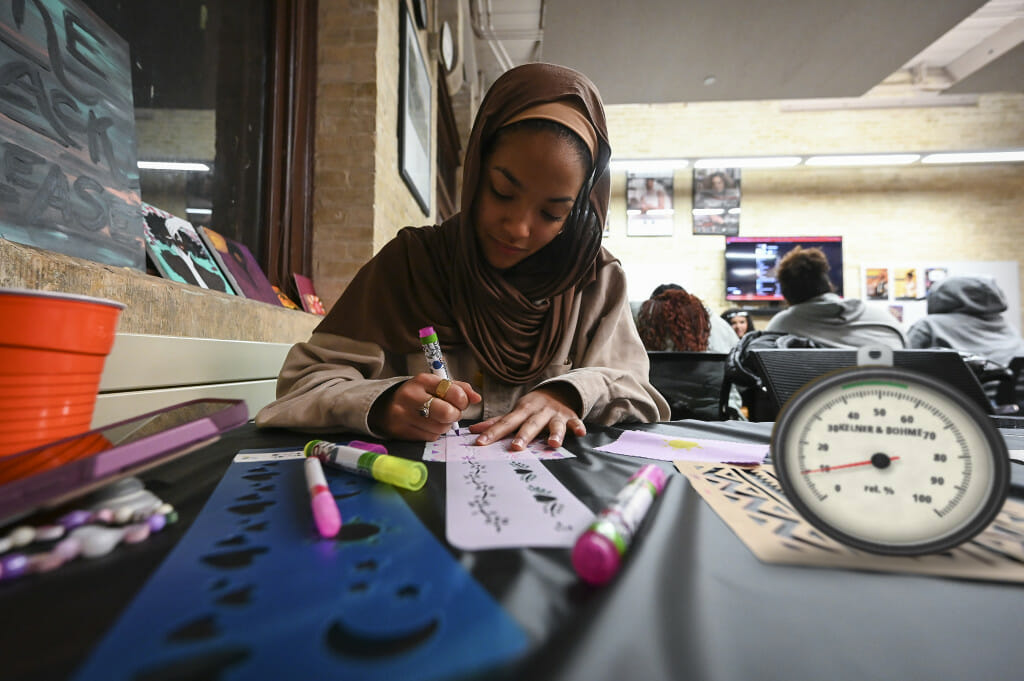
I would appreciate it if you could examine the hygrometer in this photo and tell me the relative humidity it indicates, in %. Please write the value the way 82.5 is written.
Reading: 10
